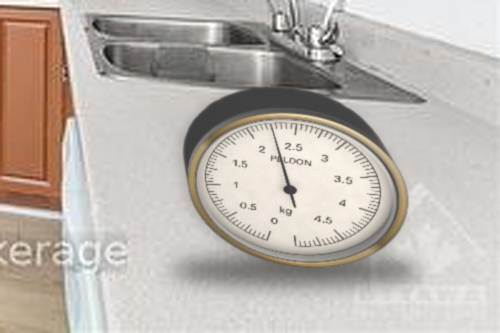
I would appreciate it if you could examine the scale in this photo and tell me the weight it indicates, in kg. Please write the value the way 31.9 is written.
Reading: 2.25
